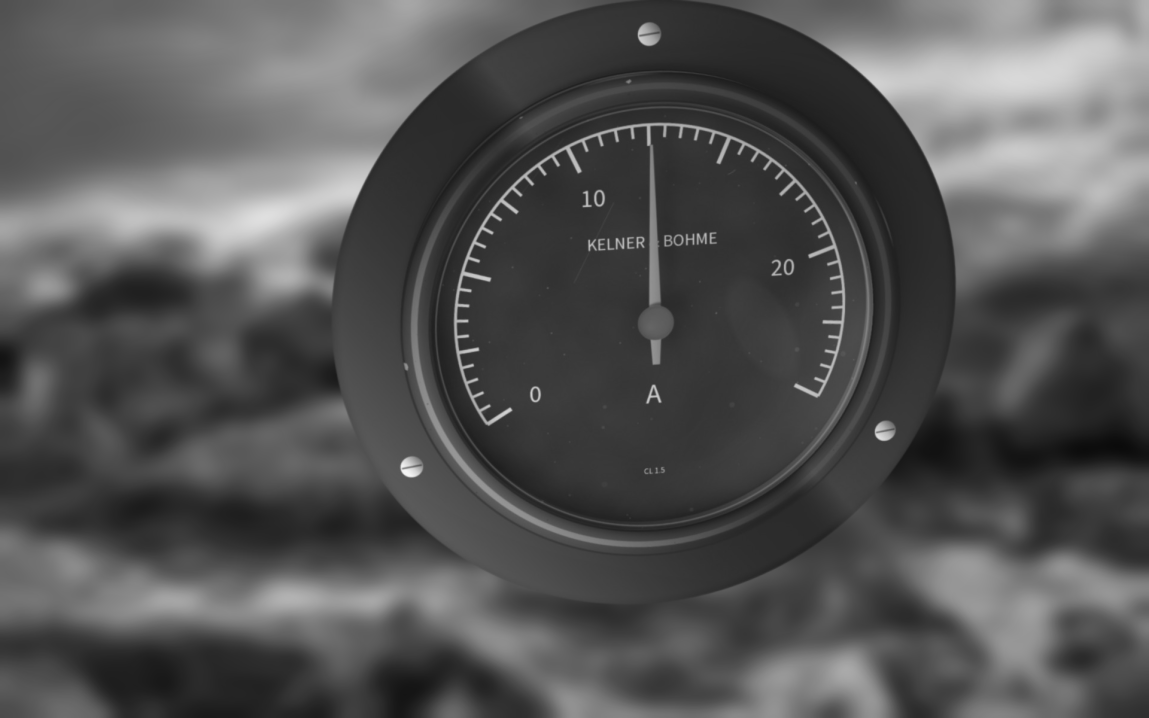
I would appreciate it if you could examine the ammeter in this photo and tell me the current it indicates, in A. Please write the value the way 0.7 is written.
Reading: 12.5
